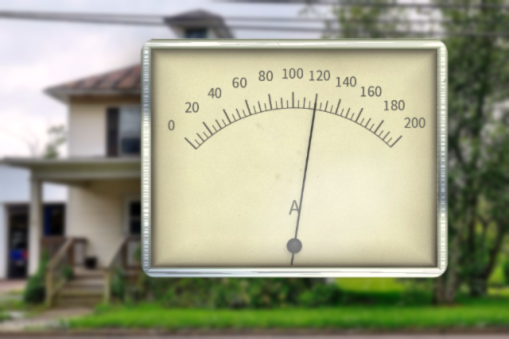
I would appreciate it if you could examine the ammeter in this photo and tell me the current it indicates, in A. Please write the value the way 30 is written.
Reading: 120
